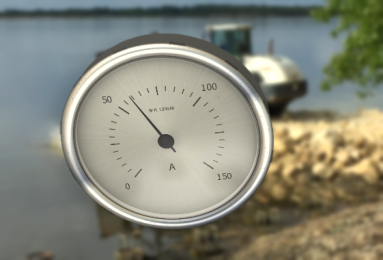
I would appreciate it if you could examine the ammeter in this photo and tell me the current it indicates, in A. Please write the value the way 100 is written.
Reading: 60
